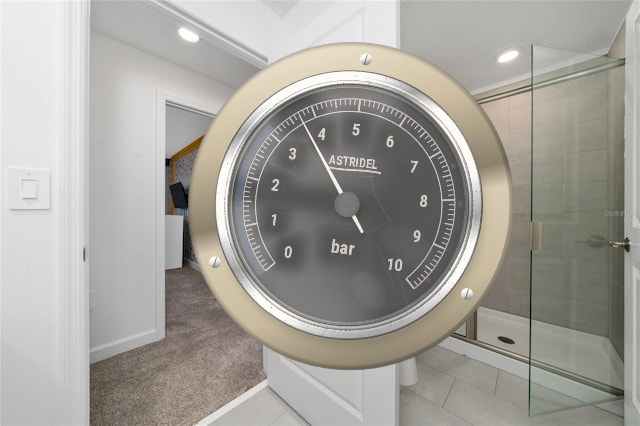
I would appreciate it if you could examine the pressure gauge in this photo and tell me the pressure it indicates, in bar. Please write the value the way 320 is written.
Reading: 3.7
